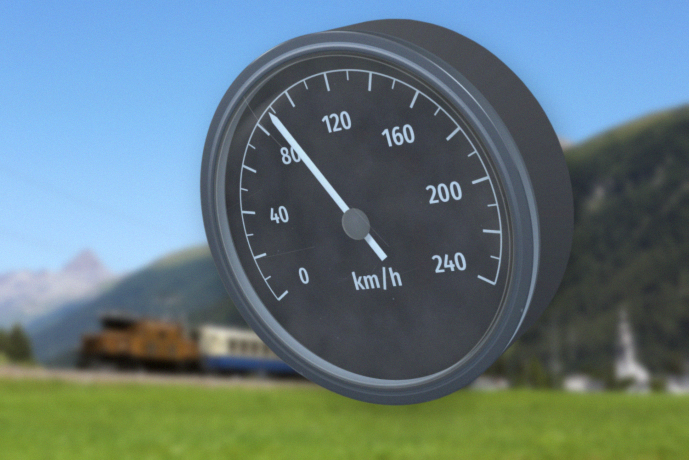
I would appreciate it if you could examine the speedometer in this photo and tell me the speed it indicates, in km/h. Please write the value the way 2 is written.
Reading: 90
